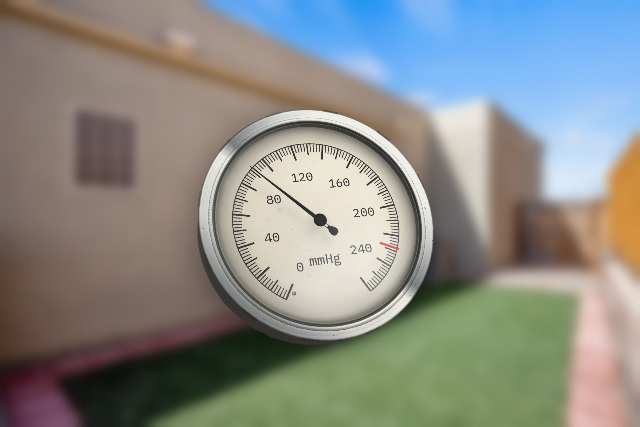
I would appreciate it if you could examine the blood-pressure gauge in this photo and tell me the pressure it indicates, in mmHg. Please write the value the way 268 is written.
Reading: 90
